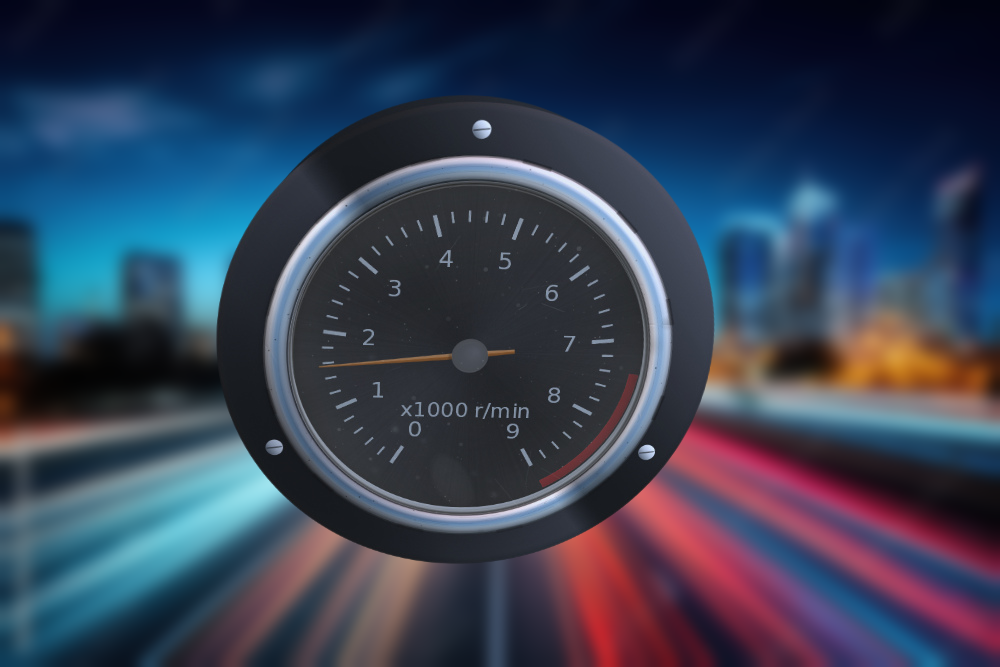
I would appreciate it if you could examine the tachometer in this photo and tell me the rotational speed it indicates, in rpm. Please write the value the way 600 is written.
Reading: 1600
